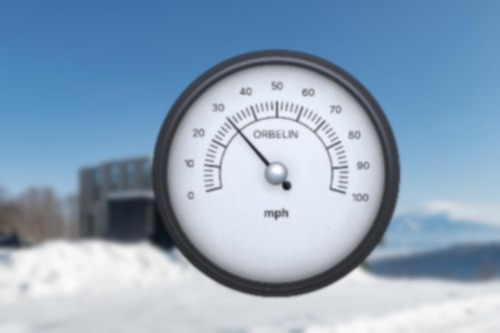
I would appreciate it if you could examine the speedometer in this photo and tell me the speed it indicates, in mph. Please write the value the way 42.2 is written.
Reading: 30
